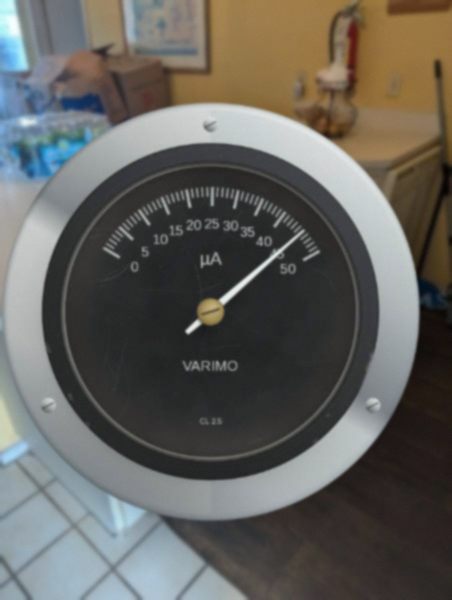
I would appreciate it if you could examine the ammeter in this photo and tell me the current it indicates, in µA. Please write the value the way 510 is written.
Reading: 45
